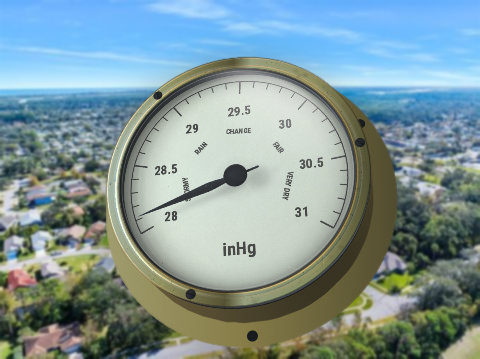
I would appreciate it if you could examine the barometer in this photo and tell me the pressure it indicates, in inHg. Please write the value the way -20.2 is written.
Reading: 28.1
